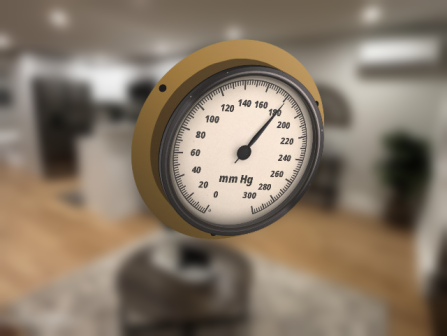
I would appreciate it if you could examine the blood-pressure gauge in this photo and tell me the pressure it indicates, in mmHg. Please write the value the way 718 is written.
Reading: 180
